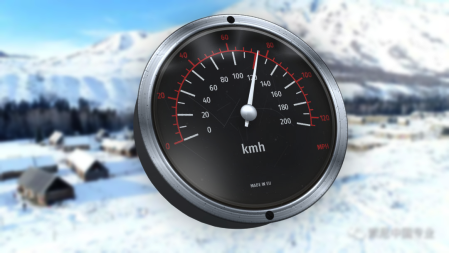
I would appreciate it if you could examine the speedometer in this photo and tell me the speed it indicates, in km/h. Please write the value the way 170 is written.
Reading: 120
